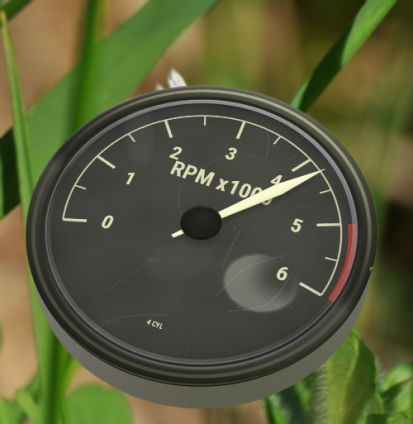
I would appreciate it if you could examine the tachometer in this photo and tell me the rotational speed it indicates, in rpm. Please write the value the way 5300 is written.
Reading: 4250
